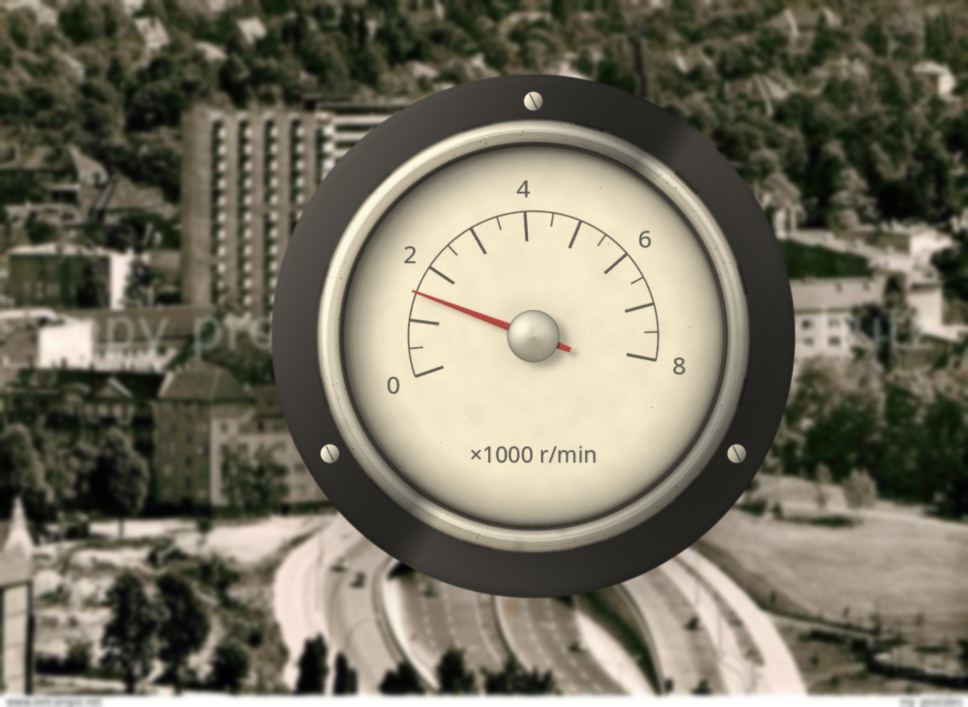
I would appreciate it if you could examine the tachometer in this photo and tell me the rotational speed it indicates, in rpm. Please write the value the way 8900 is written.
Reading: 1500
